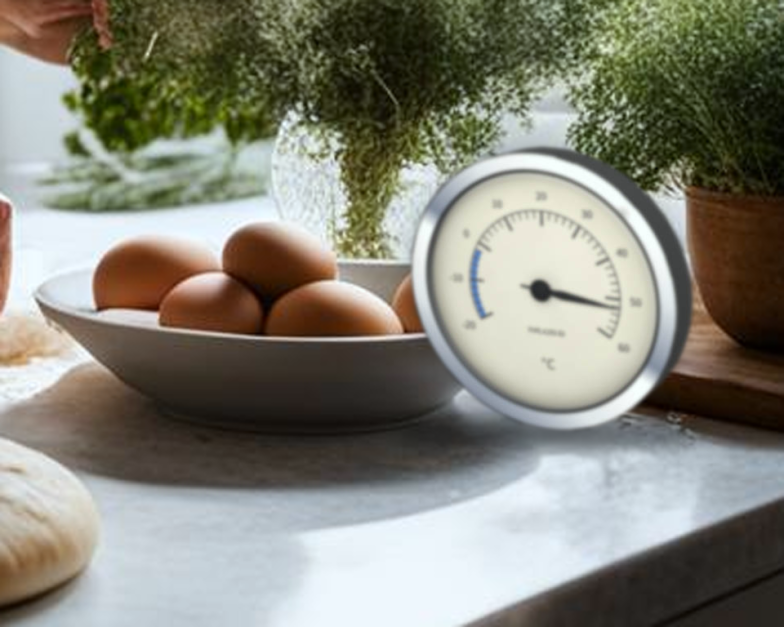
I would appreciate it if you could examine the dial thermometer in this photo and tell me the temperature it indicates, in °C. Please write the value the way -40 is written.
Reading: 52
